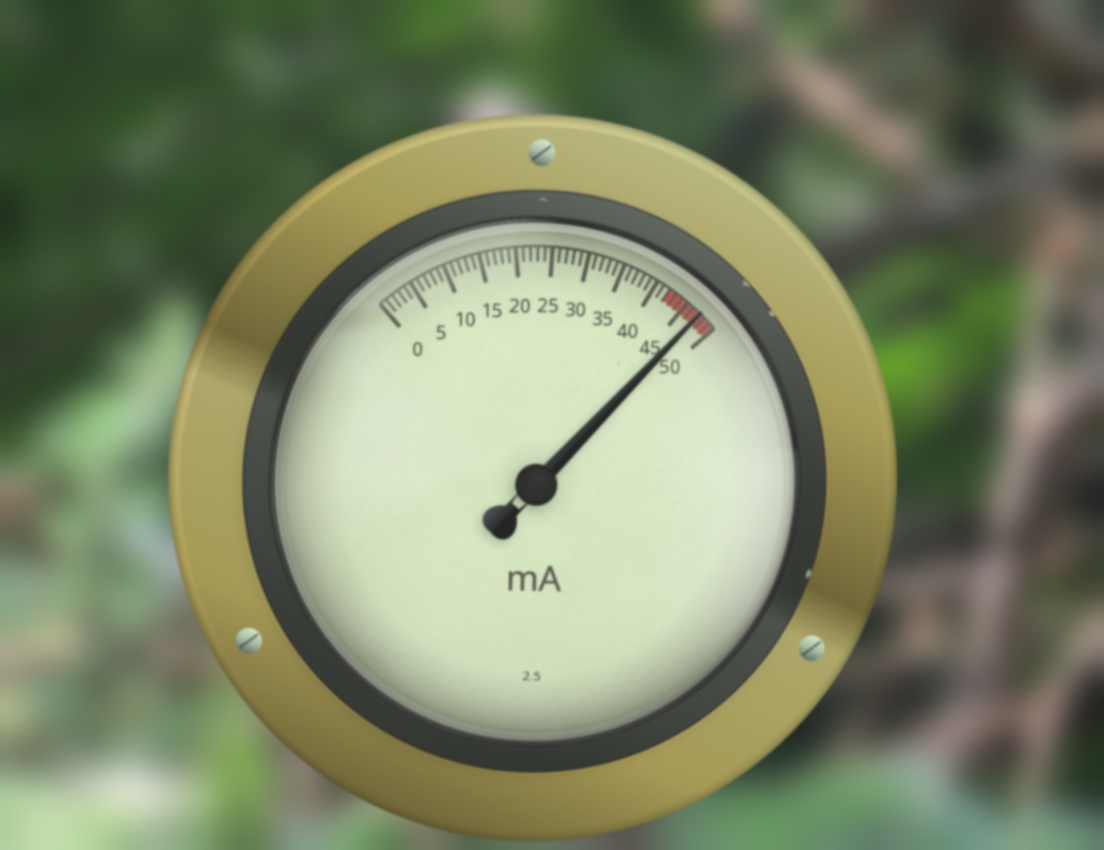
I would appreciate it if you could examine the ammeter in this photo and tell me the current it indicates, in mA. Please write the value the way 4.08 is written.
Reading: 47
